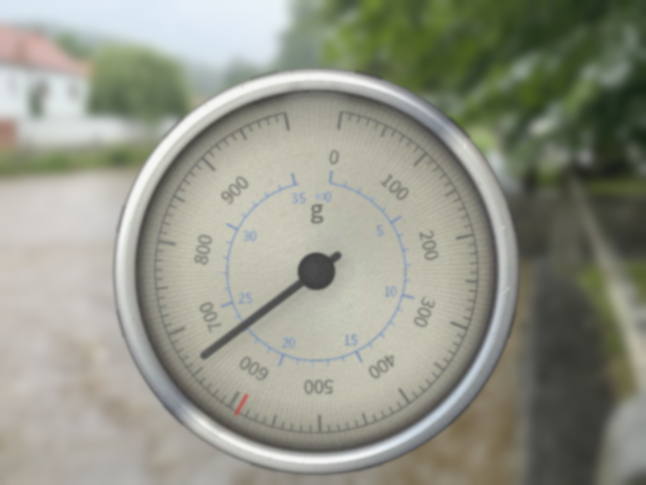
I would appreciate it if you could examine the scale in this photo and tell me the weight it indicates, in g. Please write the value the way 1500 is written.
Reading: 660
